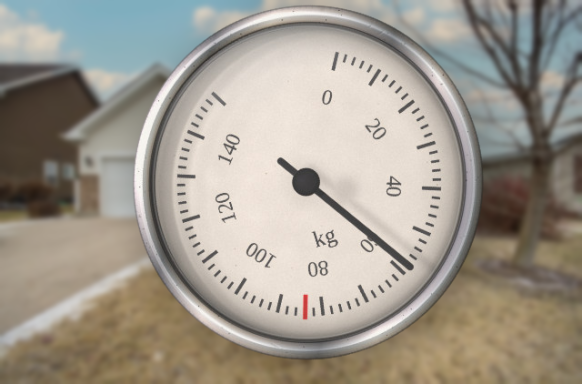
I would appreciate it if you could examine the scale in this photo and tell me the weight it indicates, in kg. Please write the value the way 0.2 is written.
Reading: 58
